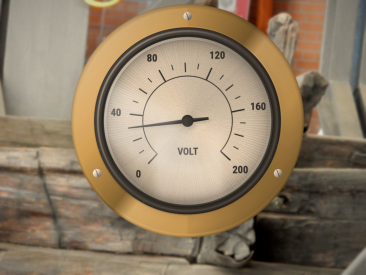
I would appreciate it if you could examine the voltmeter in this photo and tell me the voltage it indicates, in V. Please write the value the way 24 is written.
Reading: 30
